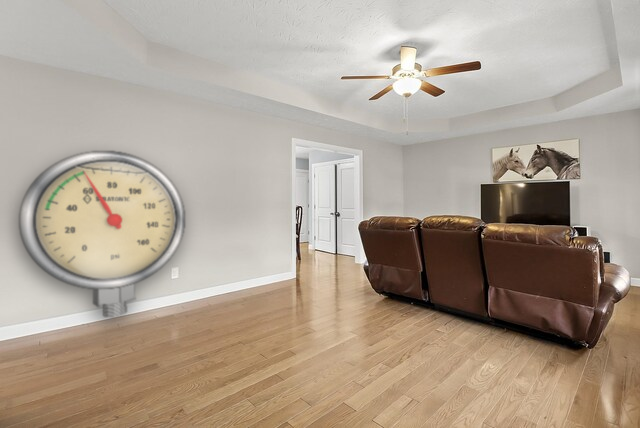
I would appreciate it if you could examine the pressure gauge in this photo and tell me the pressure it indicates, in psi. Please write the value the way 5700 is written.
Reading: 65
